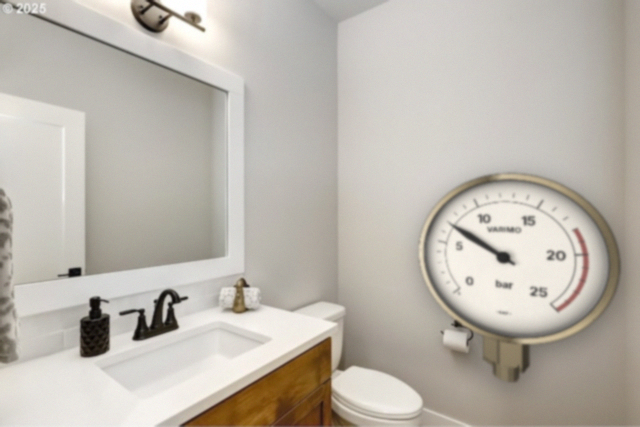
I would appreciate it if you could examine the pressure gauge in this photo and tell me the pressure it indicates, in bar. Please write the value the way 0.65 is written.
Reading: 7
